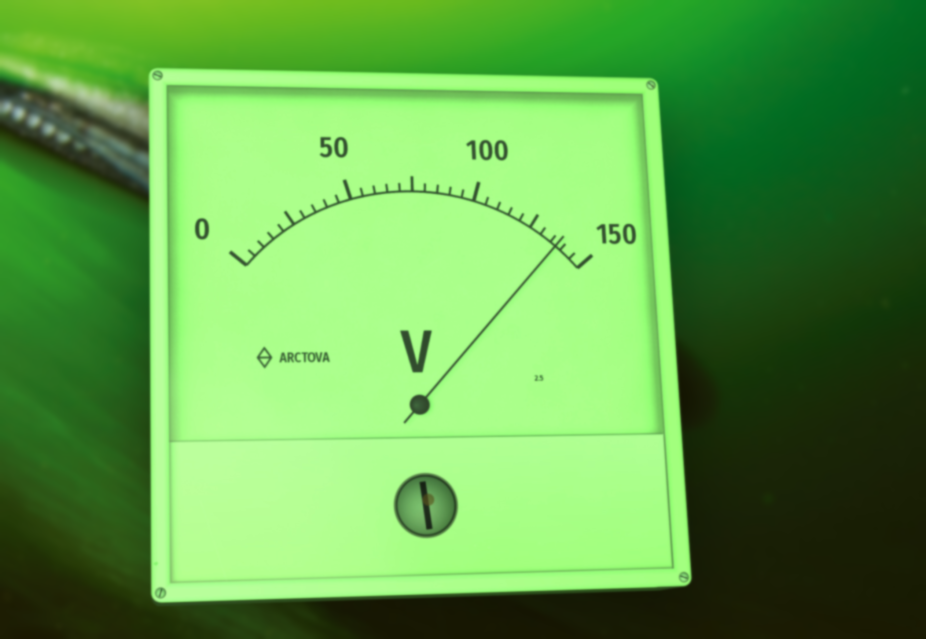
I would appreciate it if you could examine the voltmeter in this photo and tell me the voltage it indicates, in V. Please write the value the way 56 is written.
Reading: 137.5
